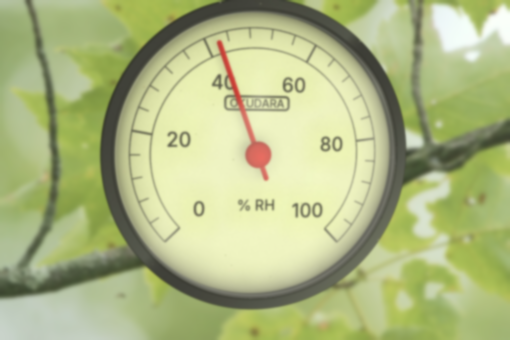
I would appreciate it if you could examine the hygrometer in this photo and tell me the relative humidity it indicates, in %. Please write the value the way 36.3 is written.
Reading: 42
